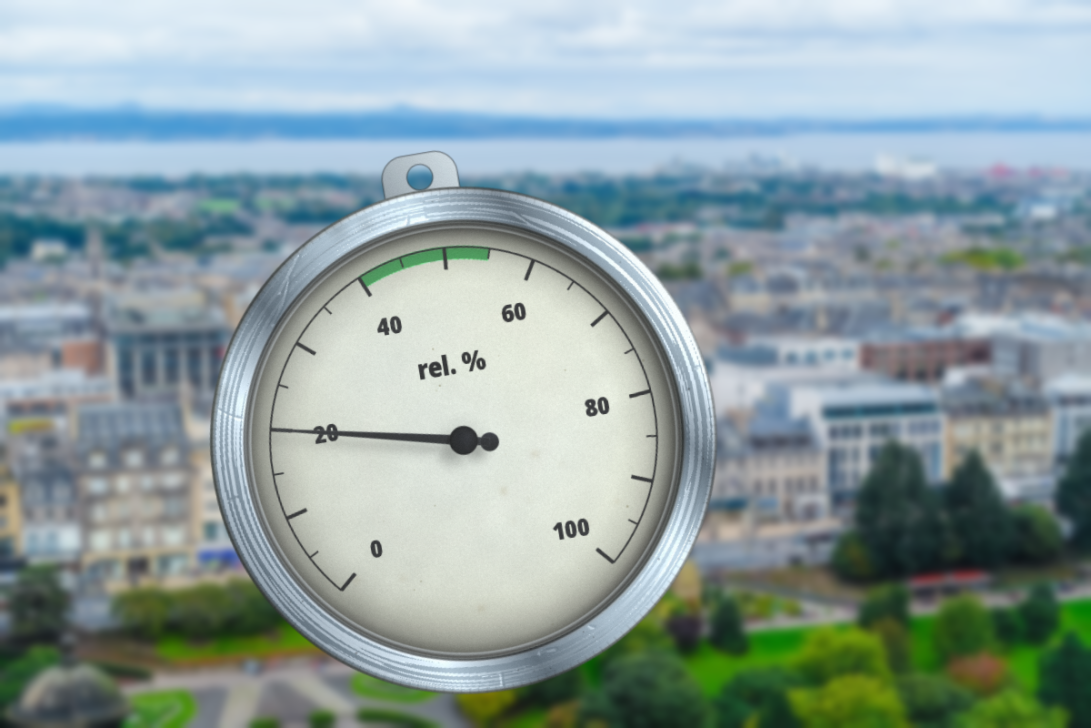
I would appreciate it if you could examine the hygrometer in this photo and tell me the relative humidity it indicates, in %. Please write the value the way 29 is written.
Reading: 20
